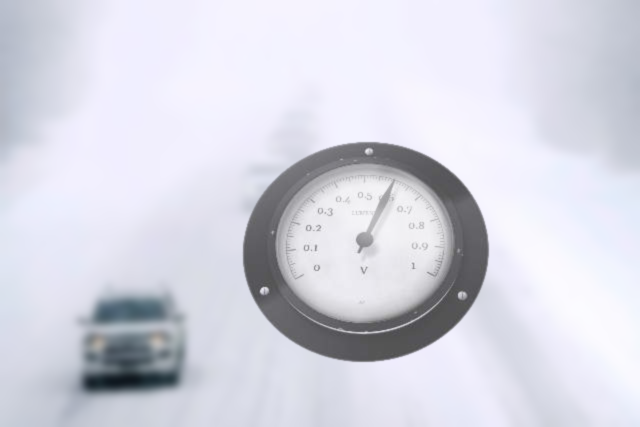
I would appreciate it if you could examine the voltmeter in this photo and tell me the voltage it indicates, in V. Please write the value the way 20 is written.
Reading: 0.6
